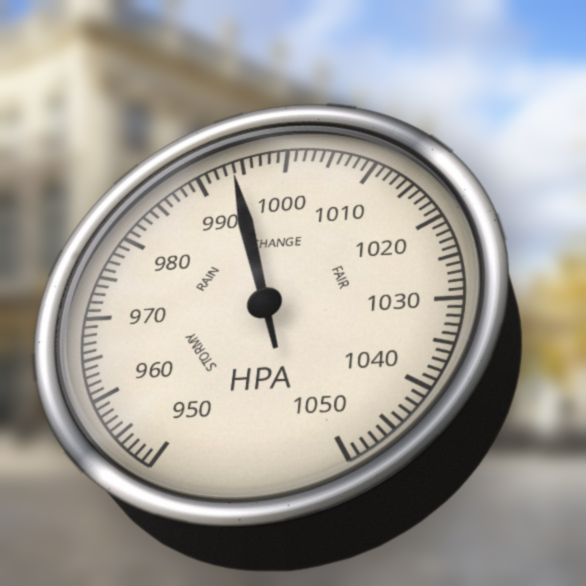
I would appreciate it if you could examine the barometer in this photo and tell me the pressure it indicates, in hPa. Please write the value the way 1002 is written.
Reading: 994
